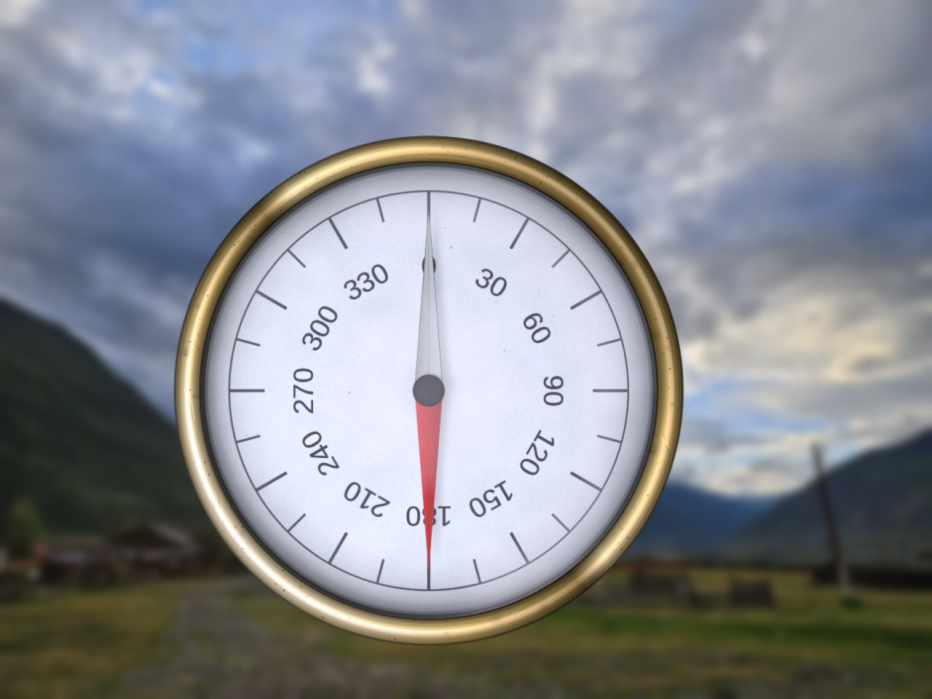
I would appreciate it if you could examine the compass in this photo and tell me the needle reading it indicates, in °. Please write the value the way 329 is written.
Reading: 180
